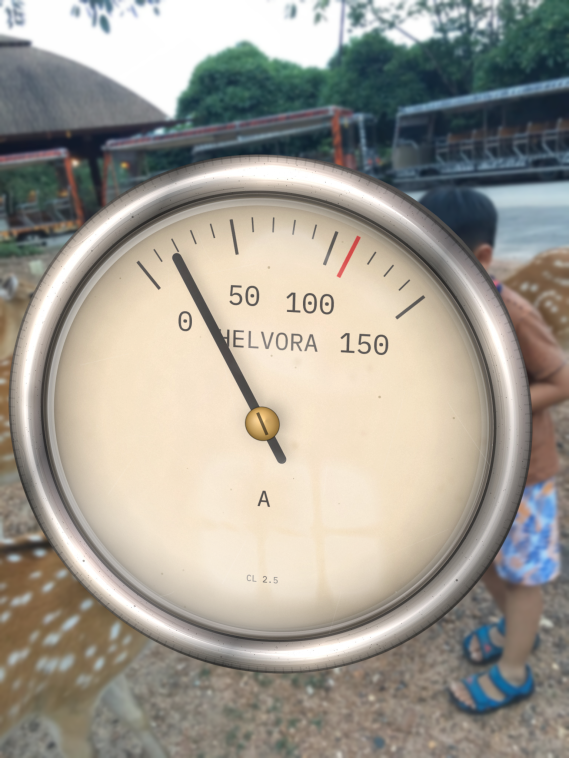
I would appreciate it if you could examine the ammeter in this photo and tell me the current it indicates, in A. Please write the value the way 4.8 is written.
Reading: 20
